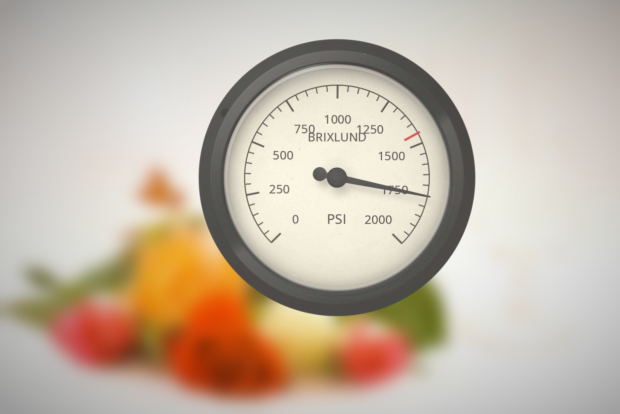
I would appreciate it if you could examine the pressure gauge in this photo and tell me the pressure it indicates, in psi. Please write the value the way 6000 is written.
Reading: 1750
